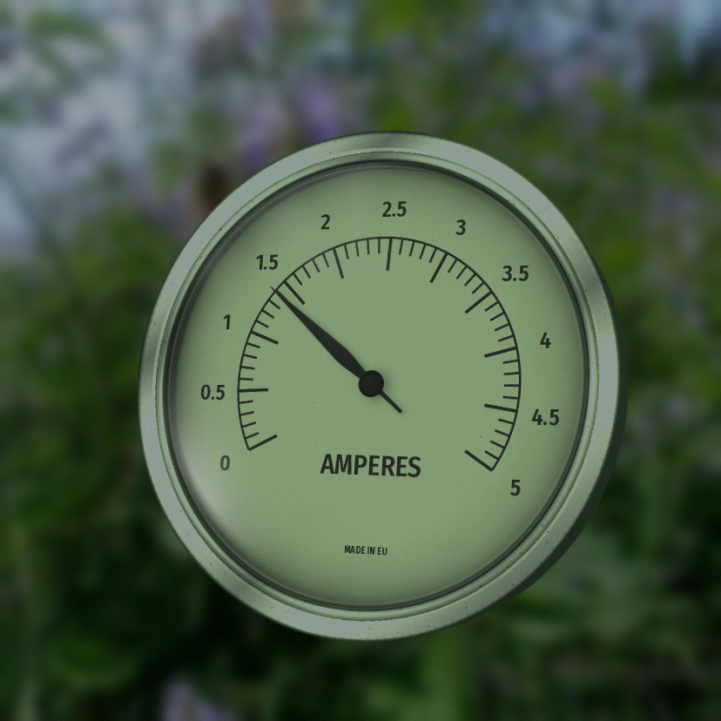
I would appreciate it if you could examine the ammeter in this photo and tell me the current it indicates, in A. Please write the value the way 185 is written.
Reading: 1.4
